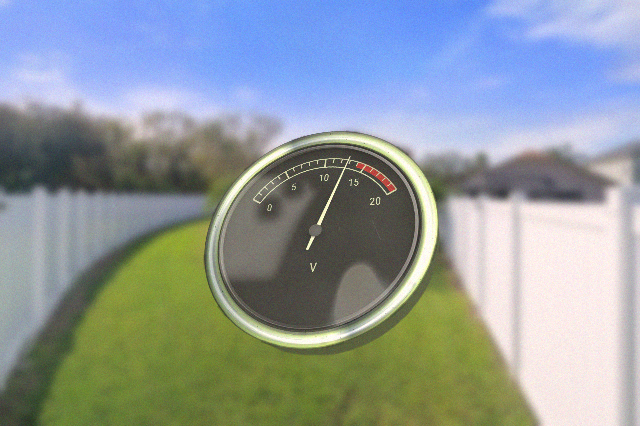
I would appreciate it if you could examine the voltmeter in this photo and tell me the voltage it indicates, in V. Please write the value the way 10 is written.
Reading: 13
